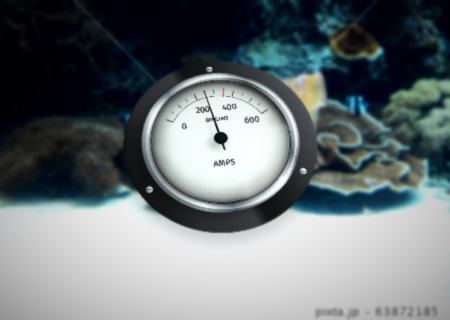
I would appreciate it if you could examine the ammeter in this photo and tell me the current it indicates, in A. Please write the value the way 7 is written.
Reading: 250
